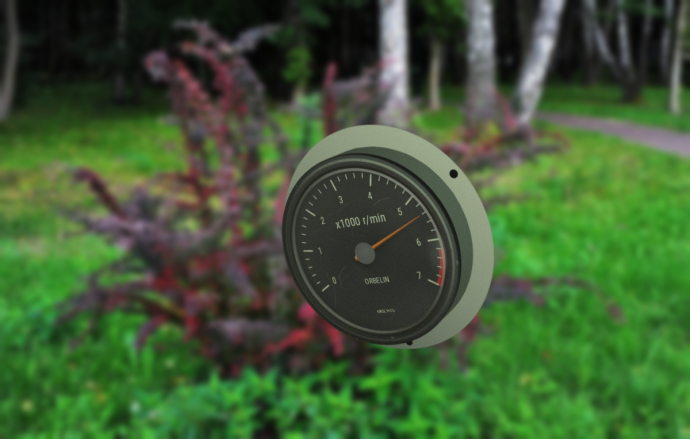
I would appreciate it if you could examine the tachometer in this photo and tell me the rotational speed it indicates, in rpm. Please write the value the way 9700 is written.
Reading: 5400
